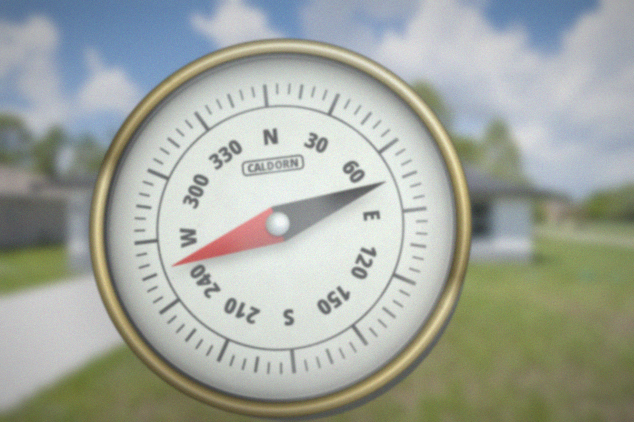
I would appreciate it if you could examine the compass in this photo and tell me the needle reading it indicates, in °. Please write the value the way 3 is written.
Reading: 255
